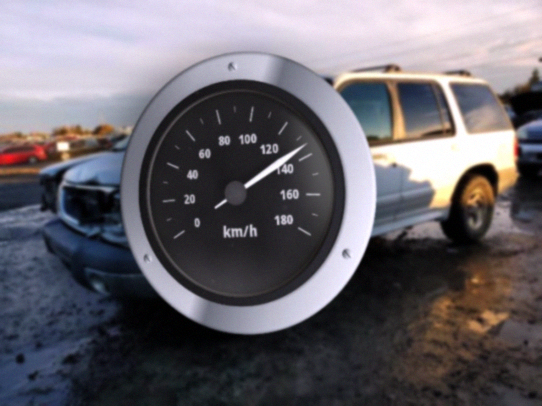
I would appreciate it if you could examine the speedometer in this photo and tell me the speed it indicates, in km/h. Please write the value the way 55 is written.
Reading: 135
